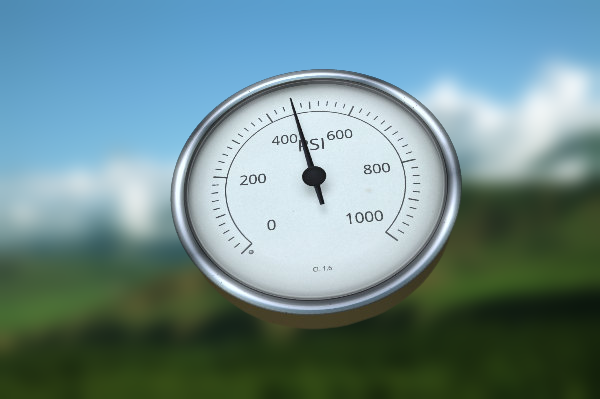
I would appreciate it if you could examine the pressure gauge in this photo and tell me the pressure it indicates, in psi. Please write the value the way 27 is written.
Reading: 460
